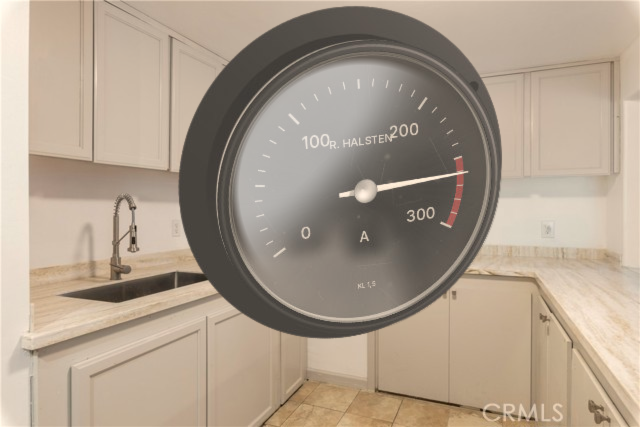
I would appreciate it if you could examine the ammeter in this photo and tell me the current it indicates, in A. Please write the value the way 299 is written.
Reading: 260
